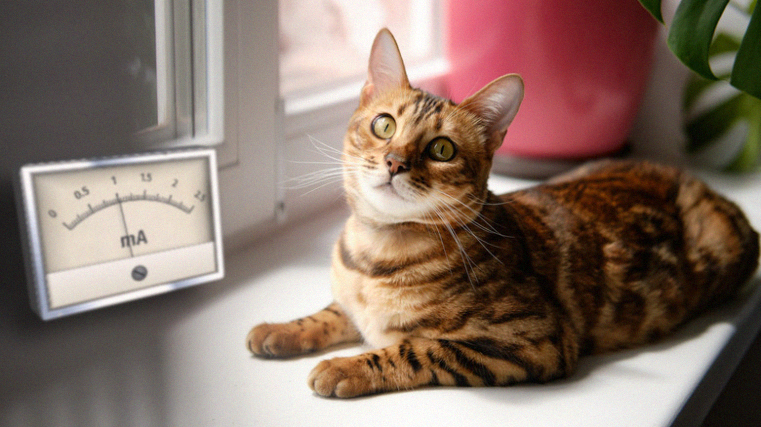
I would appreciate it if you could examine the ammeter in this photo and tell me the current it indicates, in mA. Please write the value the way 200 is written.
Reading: 1
